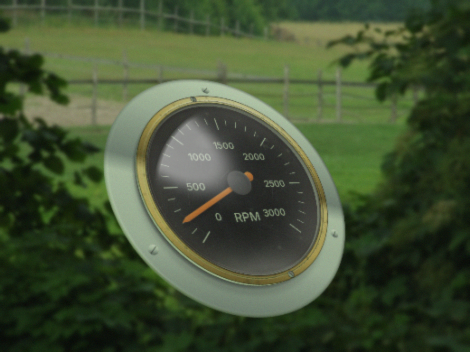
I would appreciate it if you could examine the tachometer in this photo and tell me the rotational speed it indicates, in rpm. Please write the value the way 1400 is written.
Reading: 200
